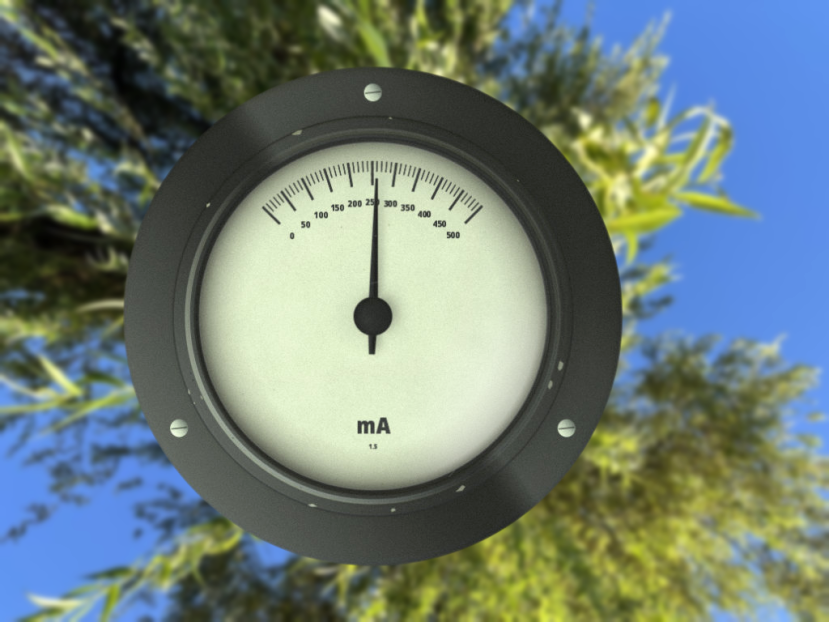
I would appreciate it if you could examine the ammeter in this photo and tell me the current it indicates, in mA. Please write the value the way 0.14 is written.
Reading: 260
